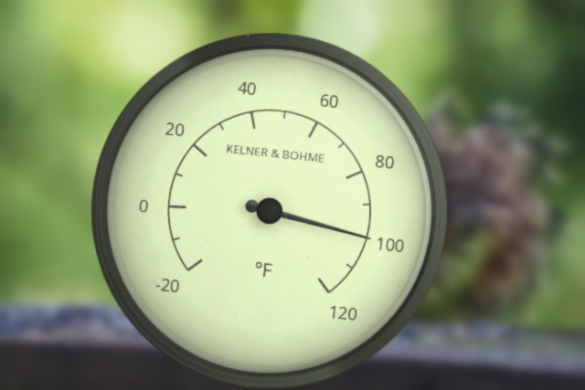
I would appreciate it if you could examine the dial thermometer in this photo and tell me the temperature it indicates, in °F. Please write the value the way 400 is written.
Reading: 100
